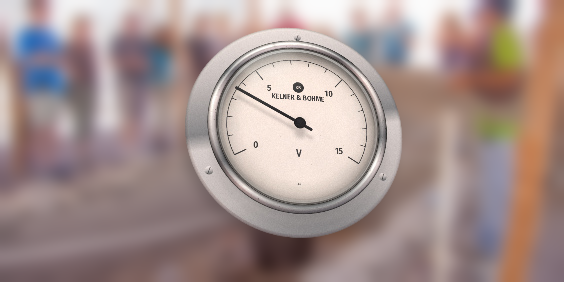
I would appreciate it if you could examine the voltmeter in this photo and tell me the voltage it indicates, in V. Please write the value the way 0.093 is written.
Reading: 3.5
